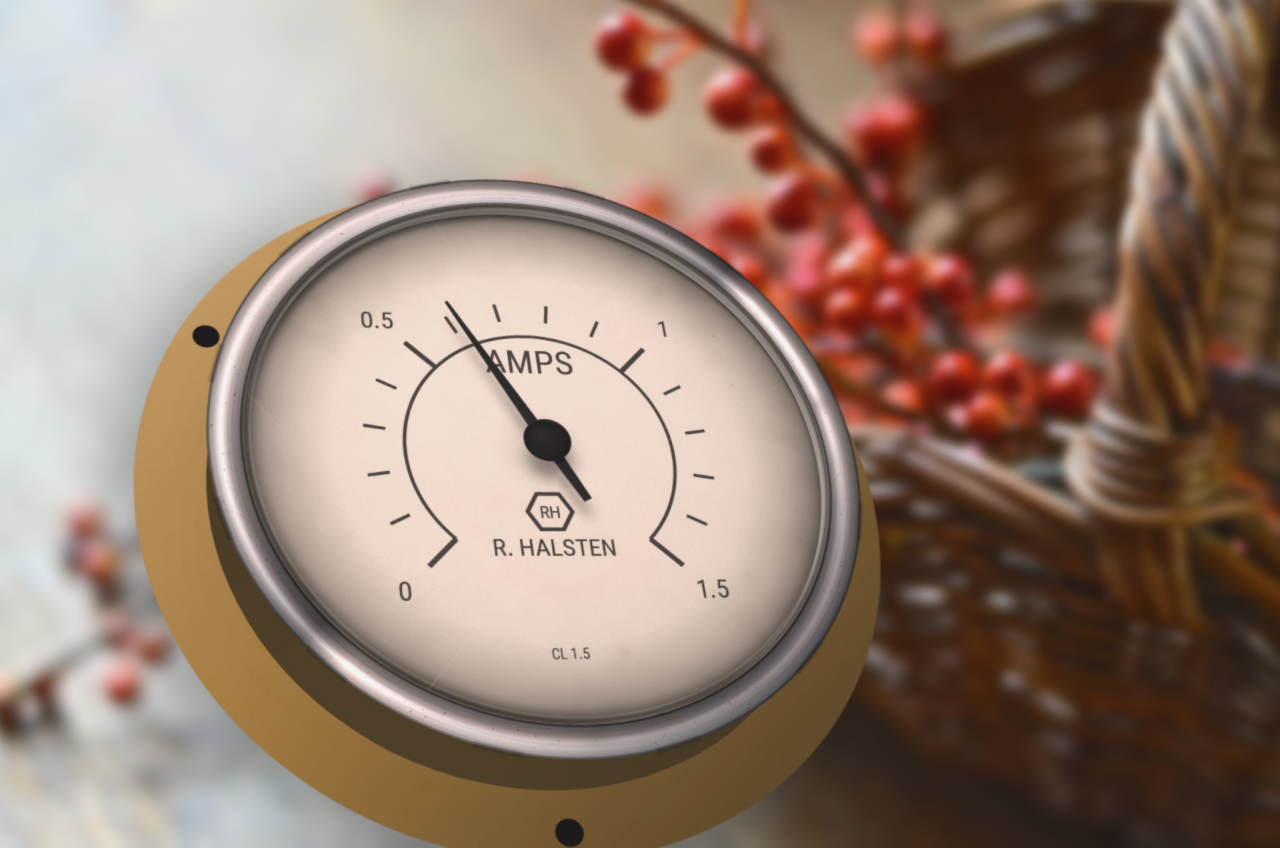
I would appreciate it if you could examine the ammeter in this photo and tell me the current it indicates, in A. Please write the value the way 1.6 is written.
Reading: 0.6
